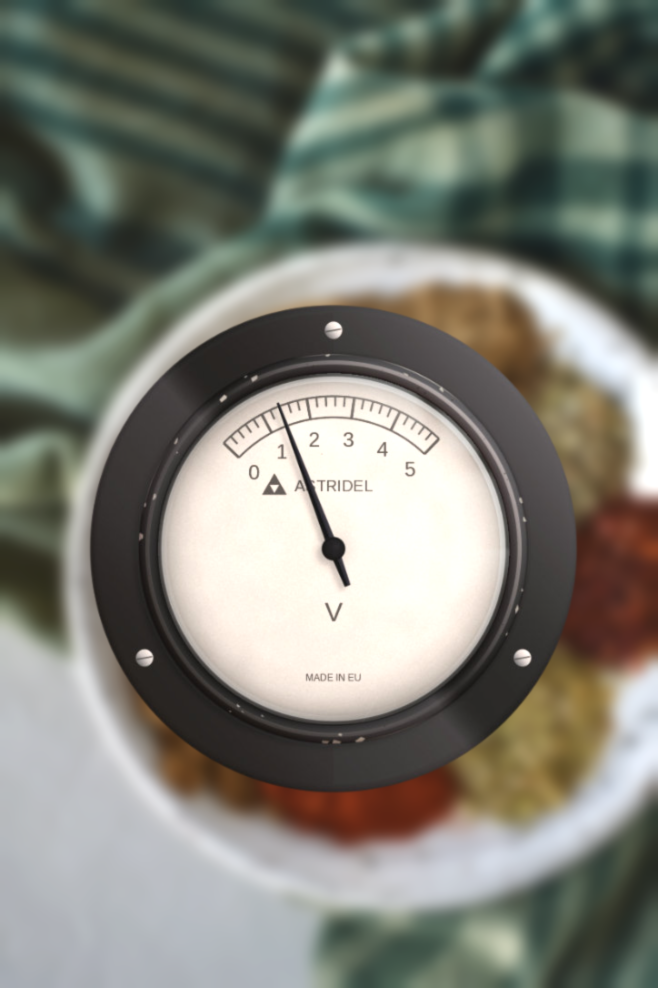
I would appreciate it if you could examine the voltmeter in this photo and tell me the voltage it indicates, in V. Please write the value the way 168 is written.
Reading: 1.4
